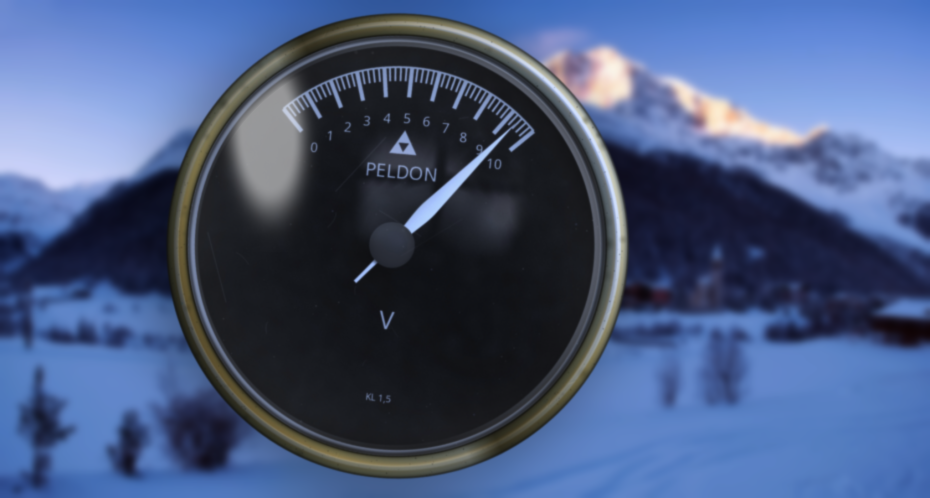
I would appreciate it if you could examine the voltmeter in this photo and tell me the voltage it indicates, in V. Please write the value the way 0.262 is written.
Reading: 9.4
